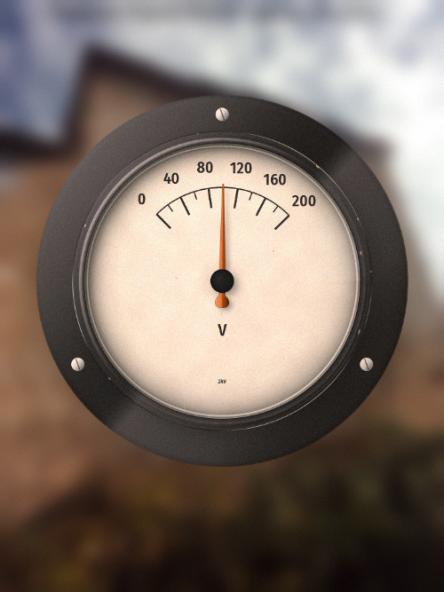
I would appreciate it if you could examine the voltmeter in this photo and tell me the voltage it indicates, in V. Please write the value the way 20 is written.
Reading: 100
